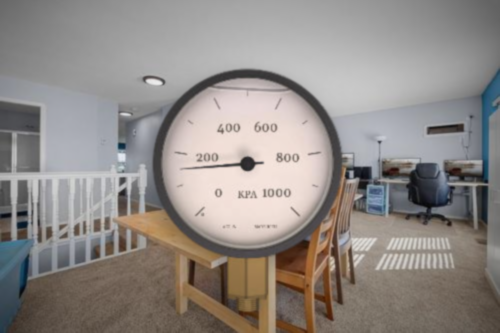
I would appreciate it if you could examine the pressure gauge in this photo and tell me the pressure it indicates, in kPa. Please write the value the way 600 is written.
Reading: 150
